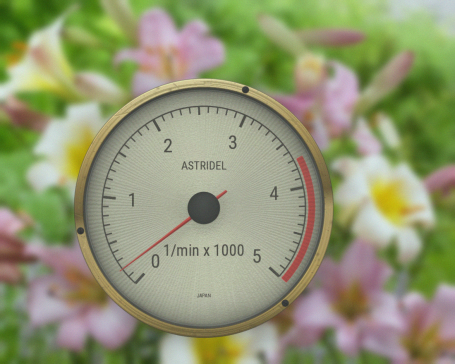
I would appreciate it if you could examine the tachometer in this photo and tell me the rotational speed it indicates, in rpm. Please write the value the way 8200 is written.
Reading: 200
